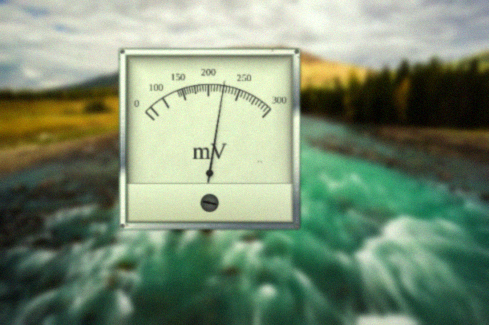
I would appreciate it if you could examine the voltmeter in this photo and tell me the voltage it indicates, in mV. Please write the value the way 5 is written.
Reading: 225
